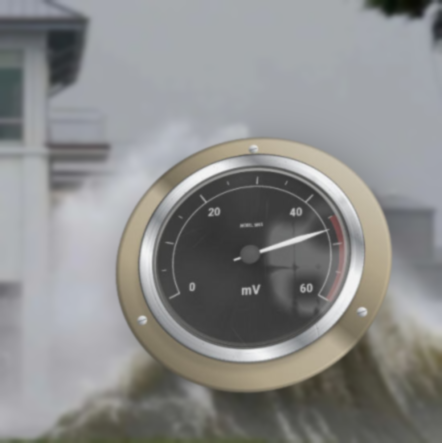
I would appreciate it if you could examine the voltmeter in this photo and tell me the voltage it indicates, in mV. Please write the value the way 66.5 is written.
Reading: 47.5
